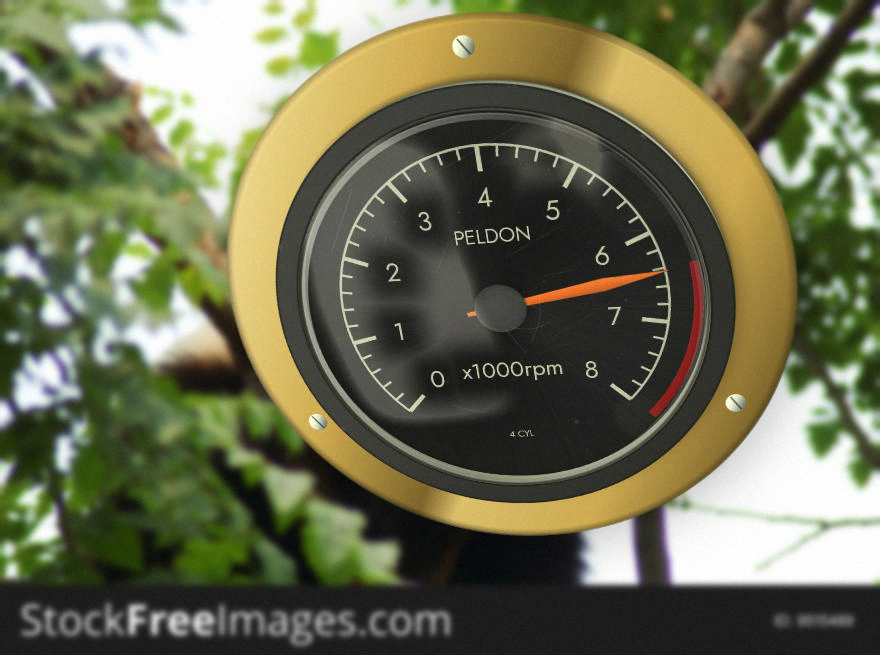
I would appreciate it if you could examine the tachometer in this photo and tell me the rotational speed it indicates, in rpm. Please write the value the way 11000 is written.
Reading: 6400
